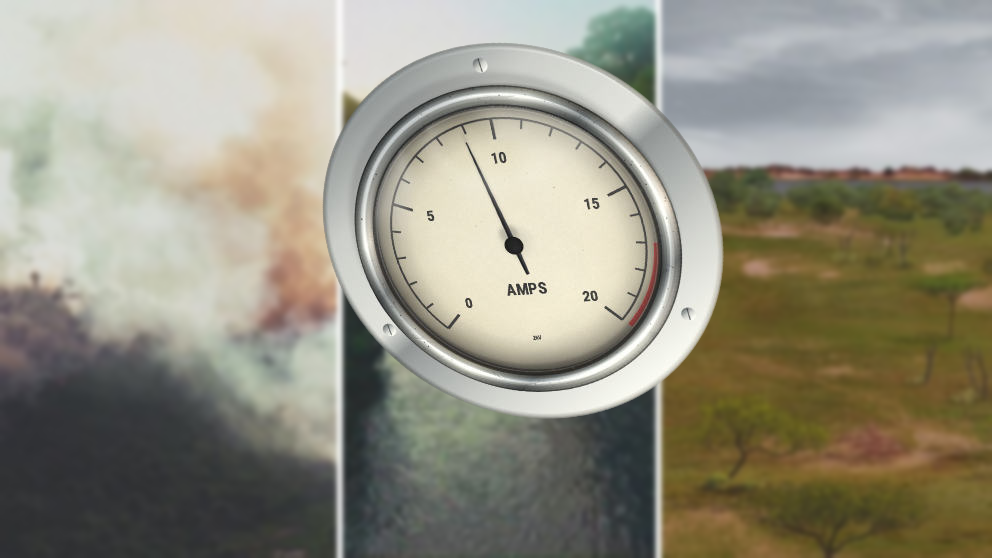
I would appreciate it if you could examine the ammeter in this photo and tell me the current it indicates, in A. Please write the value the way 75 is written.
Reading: 9
